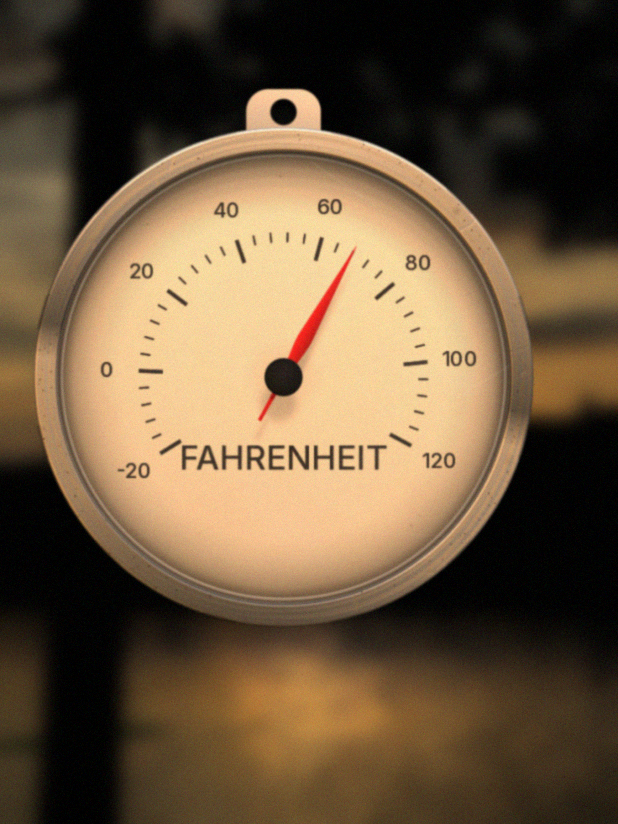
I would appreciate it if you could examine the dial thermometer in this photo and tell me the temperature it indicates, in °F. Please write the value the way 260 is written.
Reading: 68
